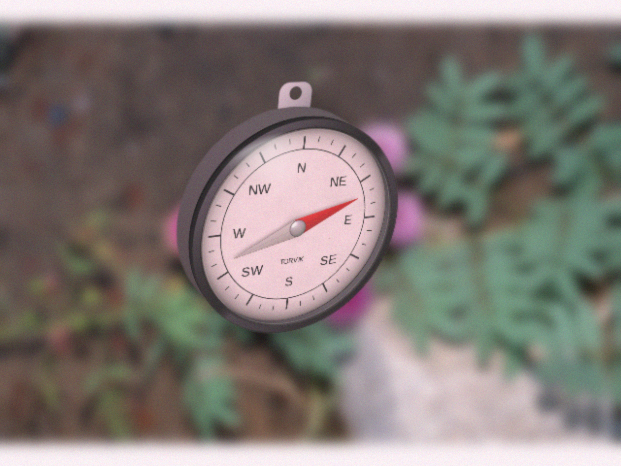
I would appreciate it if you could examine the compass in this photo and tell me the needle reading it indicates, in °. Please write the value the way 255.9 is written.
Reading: 70
